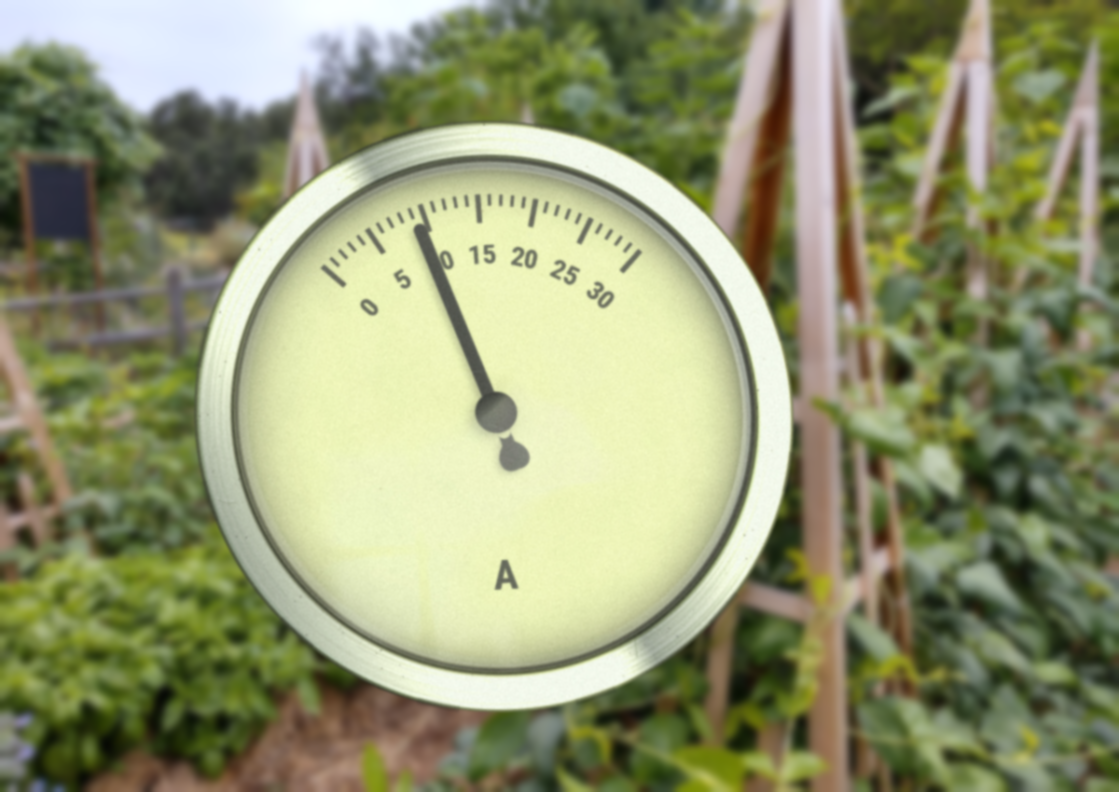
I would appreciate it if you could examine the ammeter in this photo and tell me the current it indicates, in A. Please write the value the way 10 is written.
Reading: 9
